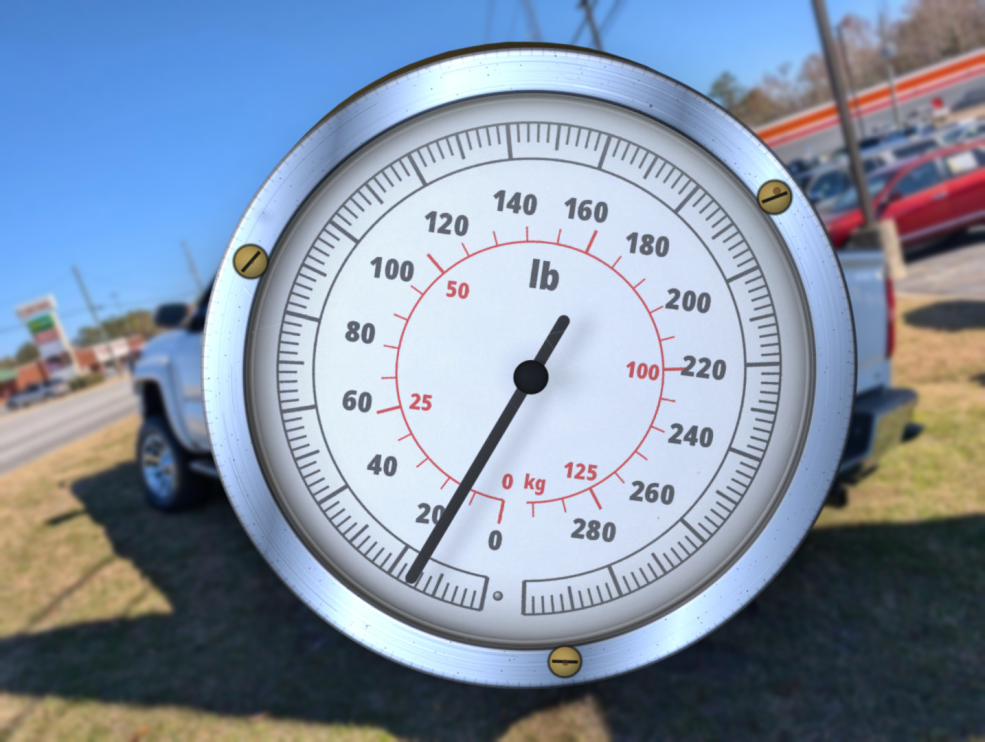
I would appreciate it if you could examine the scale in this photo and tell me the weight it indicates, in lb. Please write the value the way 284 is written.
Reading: 16
